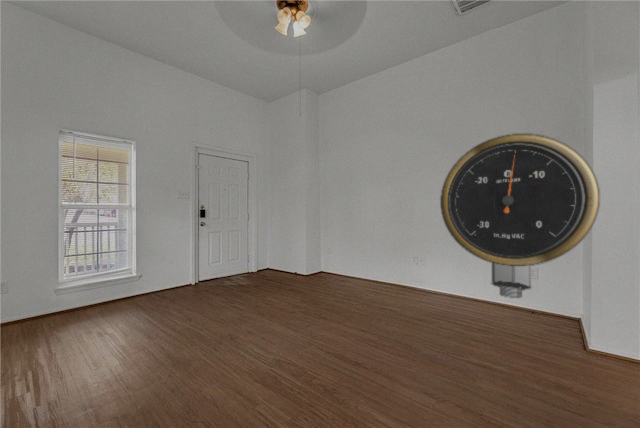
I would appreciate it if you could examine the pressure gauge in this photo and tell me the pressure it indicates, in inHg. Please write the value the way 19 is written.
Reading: -14
